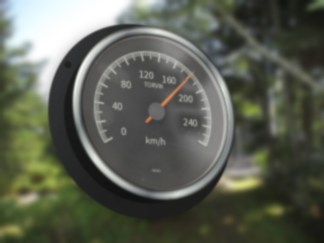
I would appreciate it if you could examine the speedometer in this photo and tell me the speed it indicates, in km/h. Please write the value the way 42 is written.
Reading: 180
